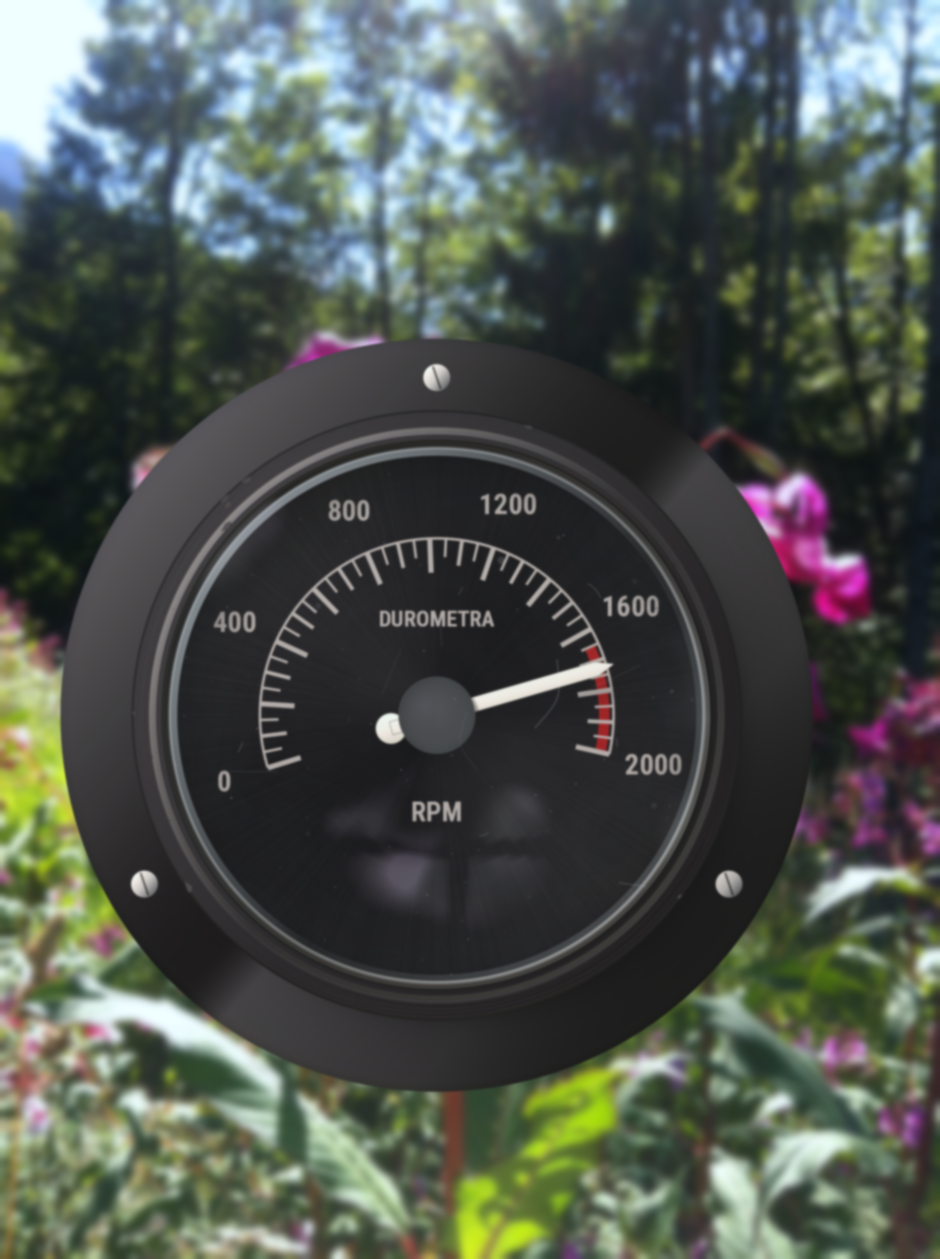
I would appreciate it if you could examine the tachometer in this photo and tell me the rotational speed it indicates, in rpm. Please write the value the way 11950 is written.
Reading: 1725
